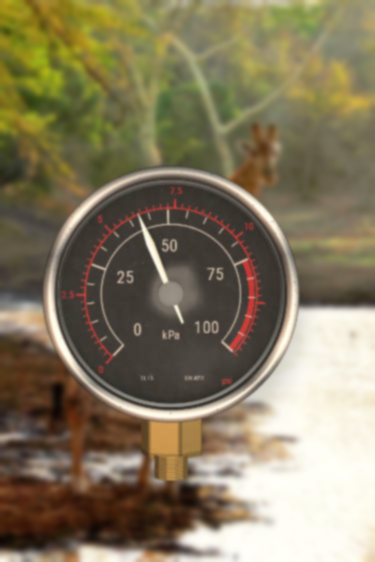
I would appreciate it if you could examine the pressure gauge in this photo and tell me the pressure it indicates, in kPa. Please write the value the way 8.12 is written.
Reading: 42.5
